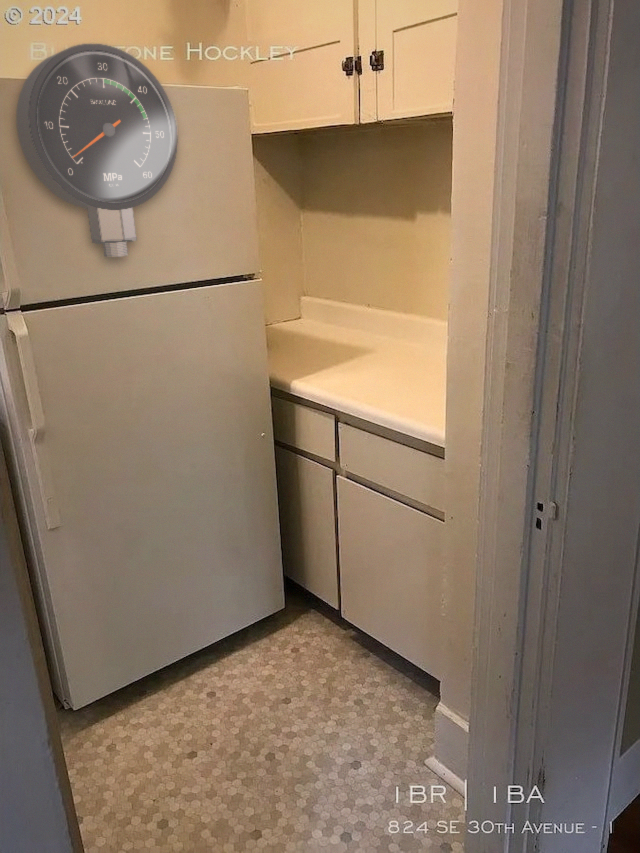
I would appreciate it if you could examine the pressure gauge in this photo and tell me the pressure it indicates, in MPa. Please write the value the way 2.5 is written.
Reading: 2
